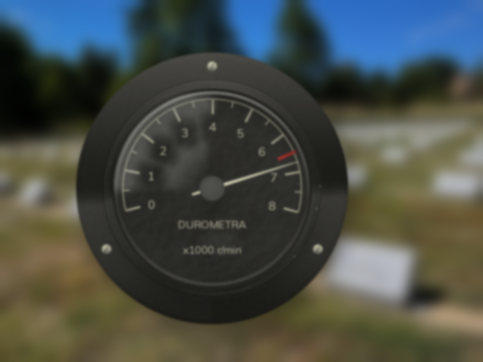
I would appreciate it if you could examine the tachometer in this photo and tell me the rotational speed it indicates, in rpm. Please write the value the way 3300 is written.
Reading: 6750
